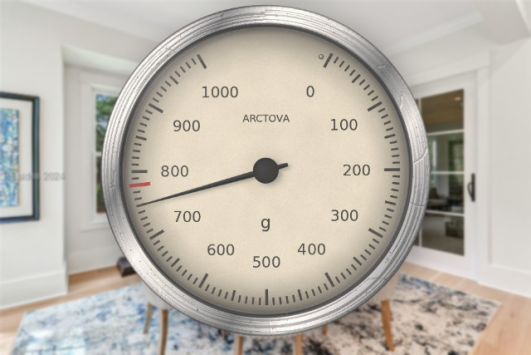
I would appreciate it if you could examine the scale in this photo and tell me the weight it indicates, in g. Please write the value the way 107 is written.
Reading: 750
